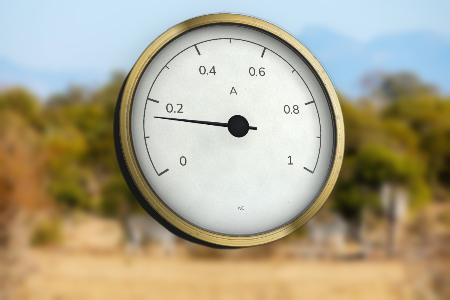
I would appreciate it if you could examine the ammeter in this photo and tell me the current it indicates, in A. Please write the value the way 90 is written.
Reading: 0.15
